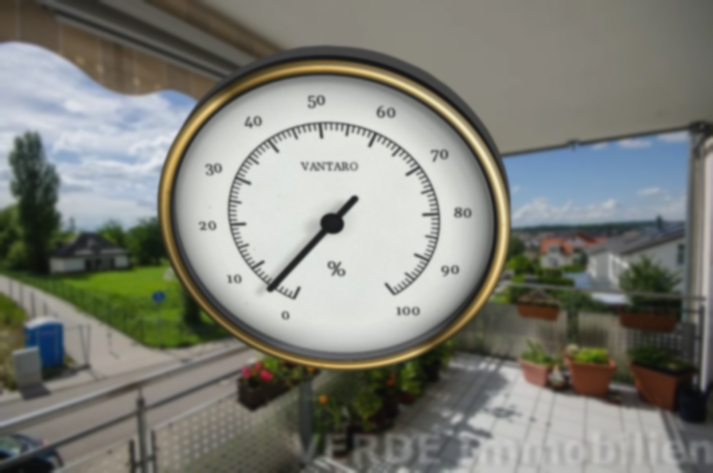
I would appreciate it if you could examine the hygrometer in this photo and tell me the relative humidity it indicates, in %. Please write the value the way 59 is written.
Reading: 5
